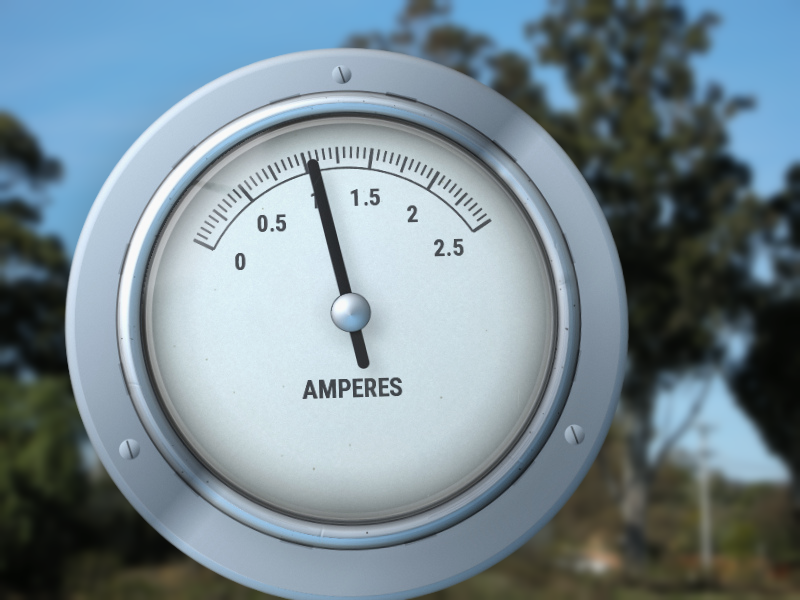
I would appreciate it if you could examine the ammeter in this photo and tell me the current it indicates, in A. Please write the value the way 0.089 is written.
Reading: 1.05
